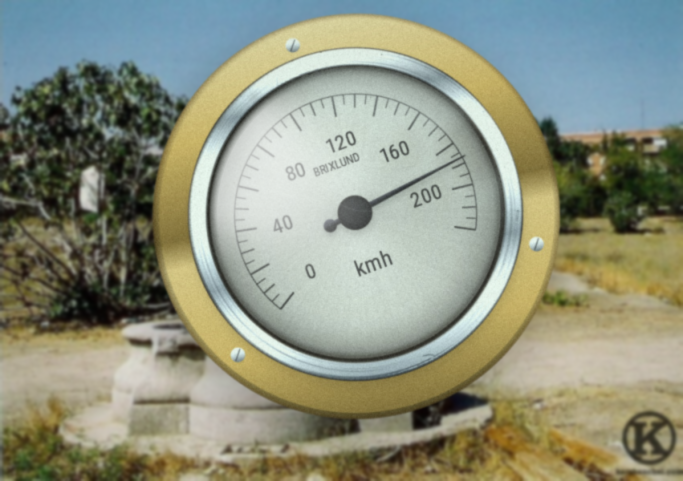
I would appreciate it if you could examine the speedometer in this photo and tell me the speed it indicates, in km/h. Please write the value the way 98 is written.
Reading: 187.5
